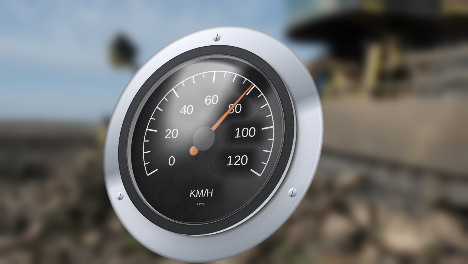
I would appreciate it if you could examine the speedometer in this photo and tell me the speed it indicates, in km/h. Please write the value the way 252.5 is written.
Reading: 80
